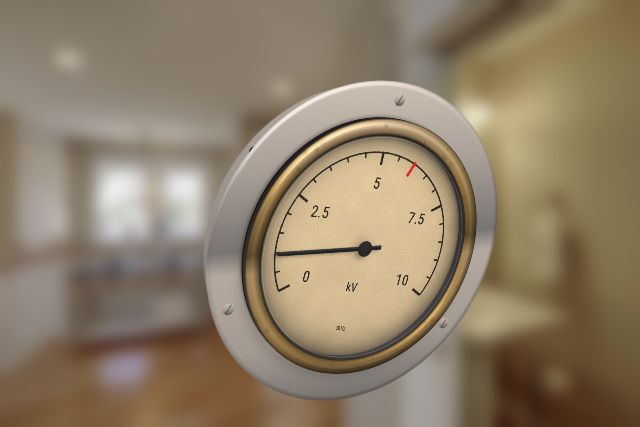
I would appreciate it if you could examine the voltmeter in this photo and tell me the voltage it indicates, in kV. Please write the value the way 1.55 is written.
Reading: 1
